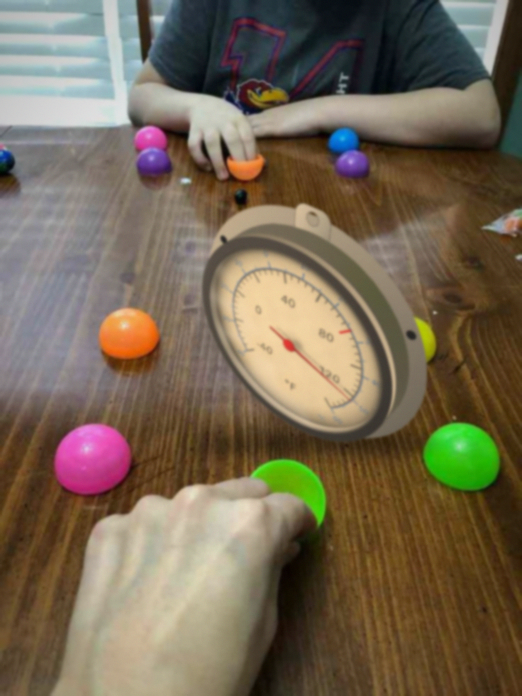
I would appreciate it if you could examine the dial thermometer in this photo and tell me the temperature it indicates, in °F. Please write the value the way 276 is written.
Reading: 120
